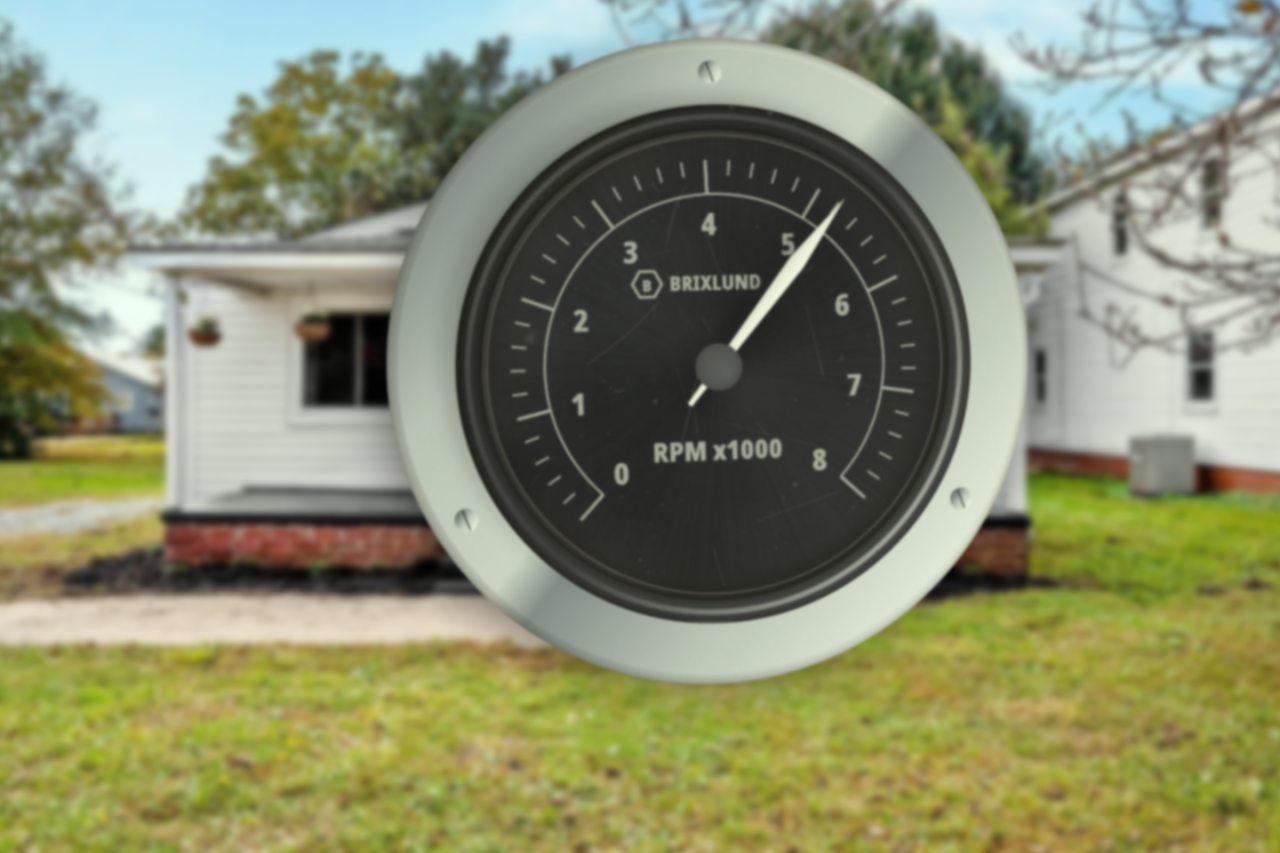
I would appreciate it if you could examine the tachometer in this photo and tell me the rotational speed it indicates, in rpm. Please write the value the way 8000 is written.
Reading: 5200
